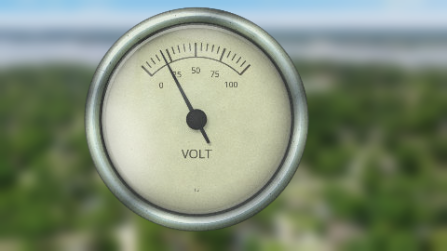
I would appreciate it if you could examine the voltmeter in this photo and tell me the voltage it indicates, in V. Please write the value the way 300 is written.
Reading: 20
